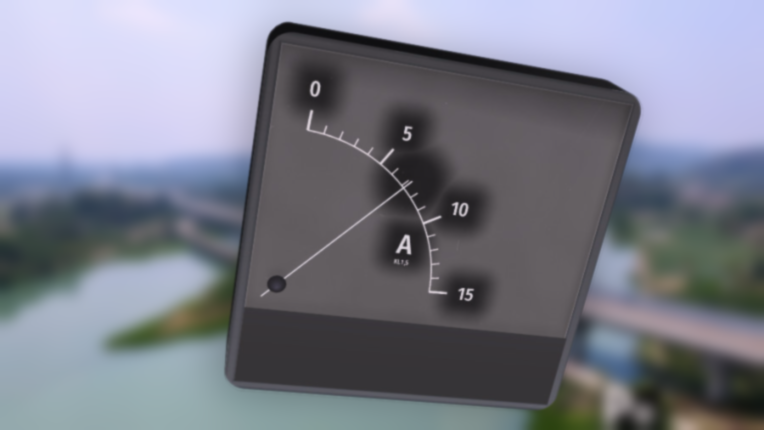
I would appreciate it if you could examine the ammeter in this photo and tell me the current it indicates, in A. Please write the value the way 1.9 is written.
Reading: 7
